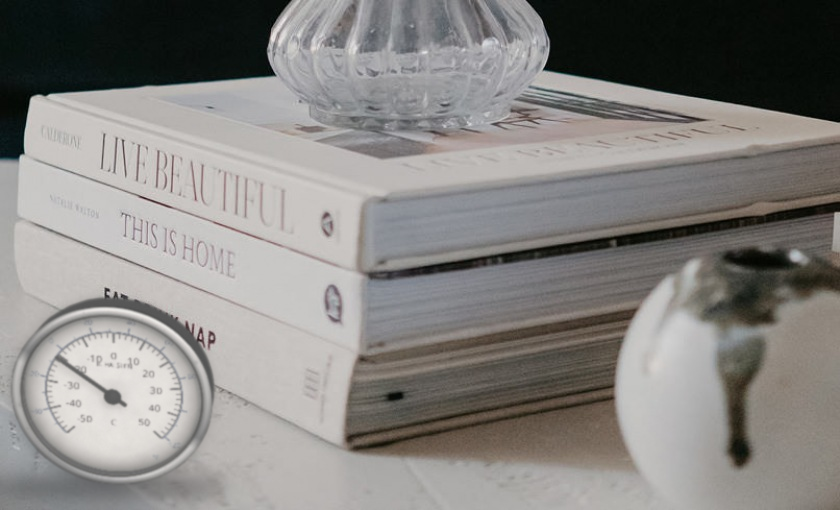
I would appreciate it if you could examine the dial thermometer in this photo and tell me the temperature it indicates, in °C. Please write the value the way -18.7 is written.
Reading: -20
